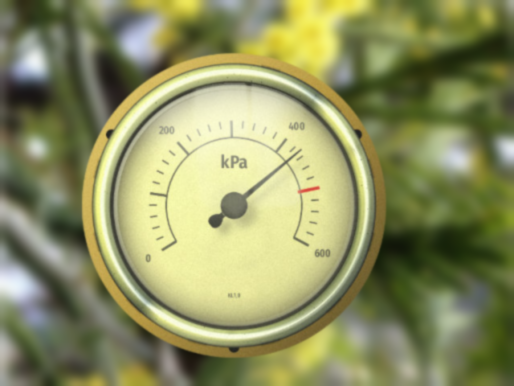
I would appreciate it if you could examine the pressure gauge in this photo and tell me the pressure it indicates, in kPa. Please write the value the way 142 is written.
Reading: 430
